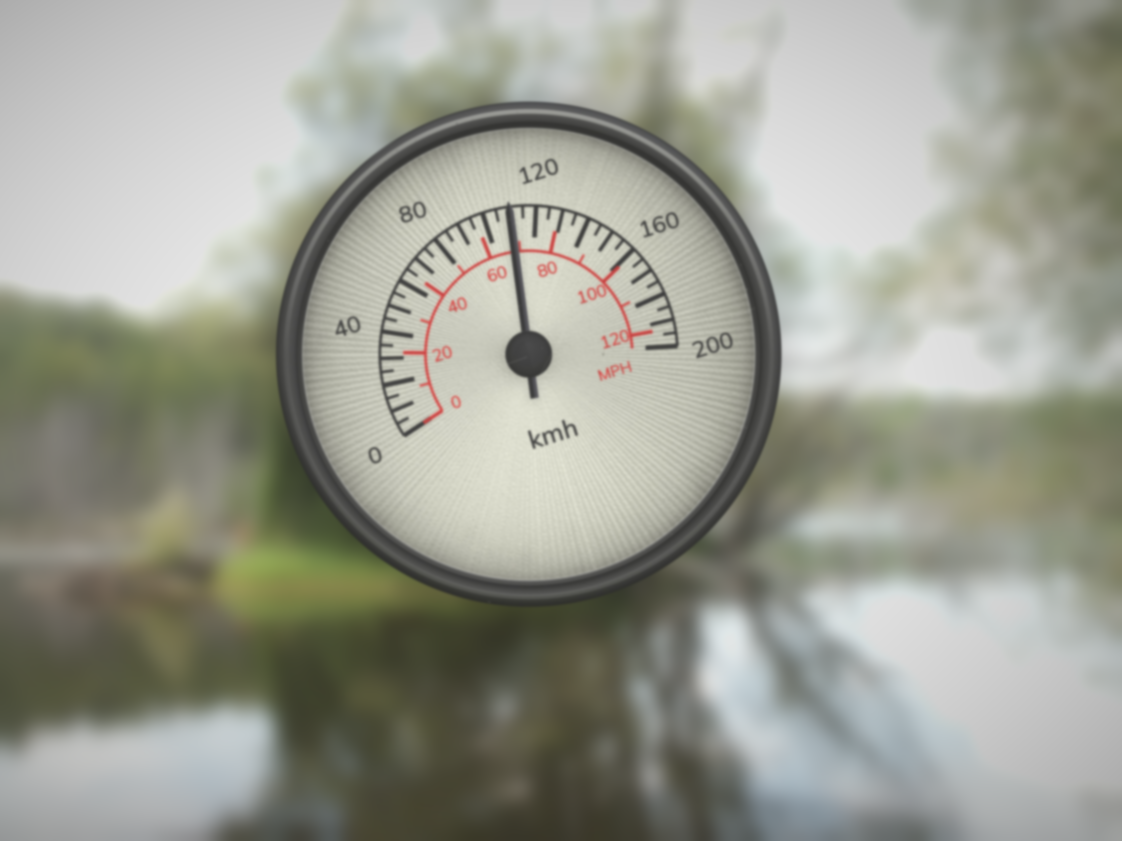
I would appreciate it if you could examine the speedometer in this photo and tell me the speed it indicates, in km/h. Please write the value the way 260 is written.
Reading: 110
